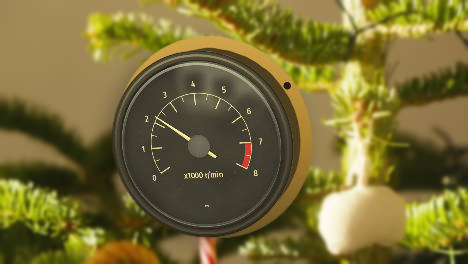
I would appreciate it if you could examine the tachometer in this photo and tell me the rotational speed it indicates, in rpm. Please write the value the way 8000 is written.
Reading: 2250
